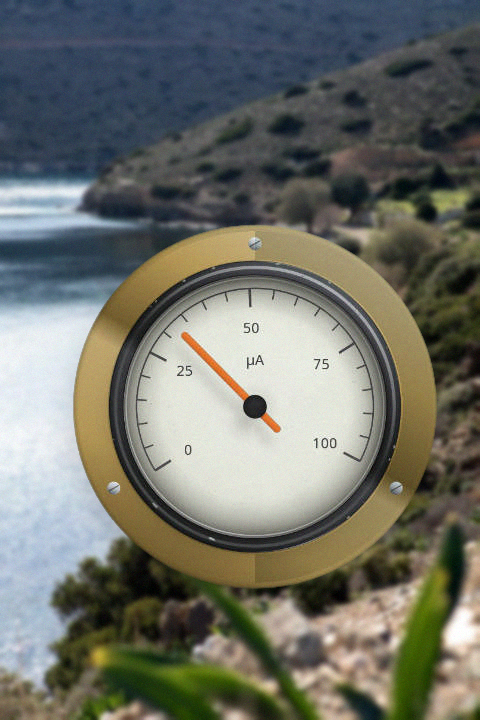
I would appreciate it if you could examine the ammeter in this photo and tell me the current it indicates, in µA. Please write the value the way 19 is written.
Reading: 32.5
